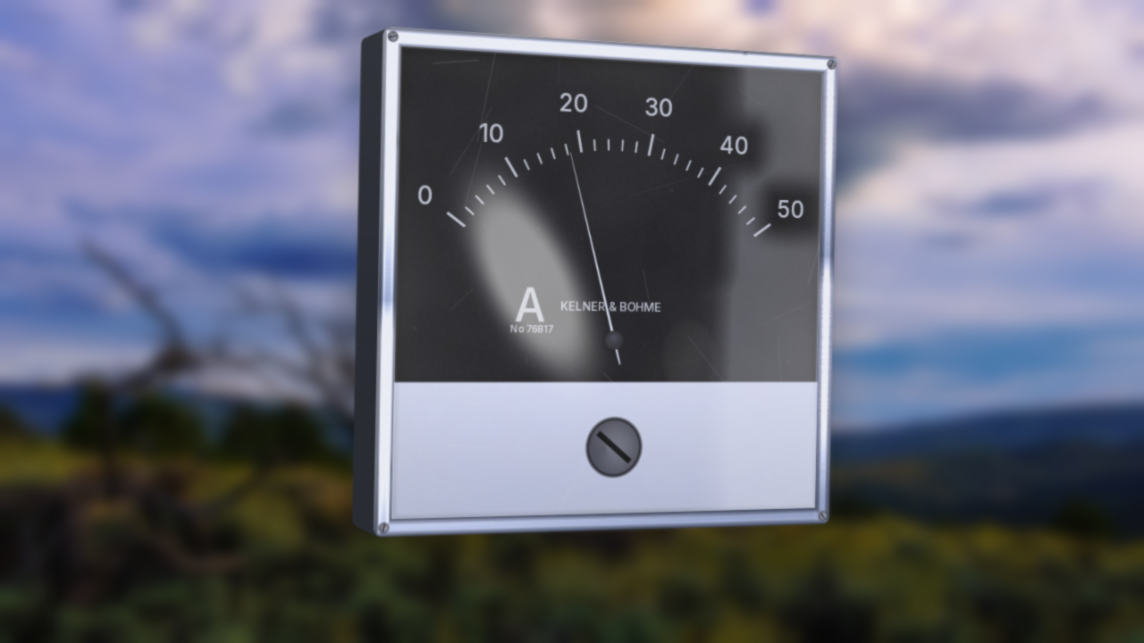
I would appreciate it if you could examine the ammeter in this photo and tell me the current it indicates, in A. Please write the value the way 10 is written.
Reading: 18
